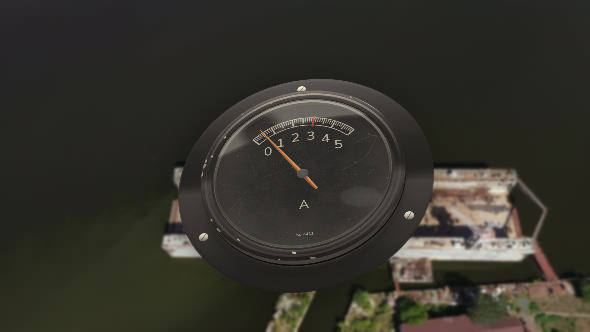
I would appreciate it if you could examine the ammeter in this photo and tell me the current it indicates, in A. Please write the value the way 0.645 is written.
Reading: 0.5
